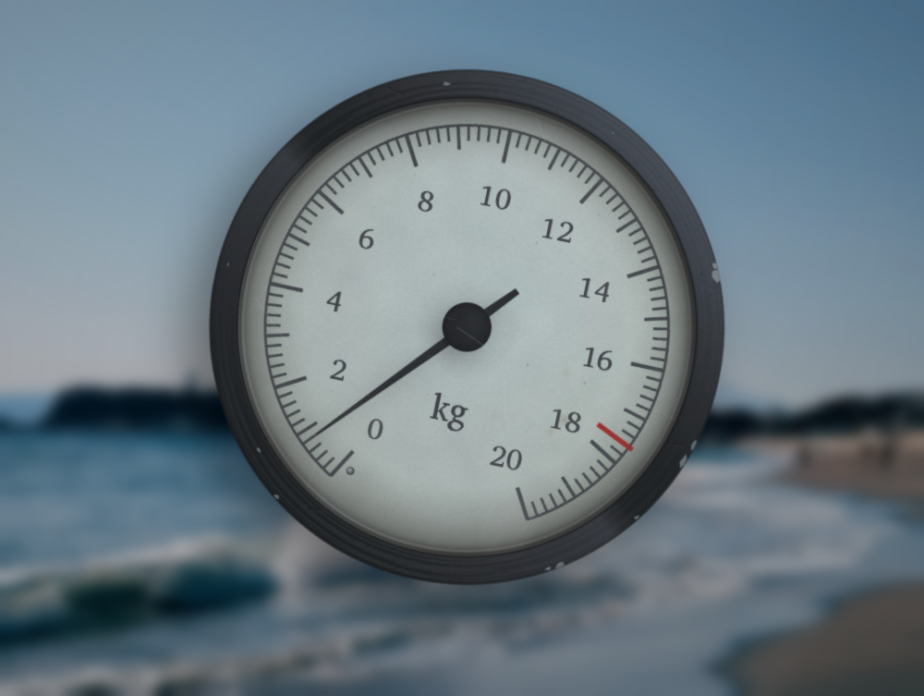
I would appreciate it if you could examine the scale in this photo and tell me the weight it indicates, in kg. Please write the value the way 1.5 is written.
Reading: 0.8
